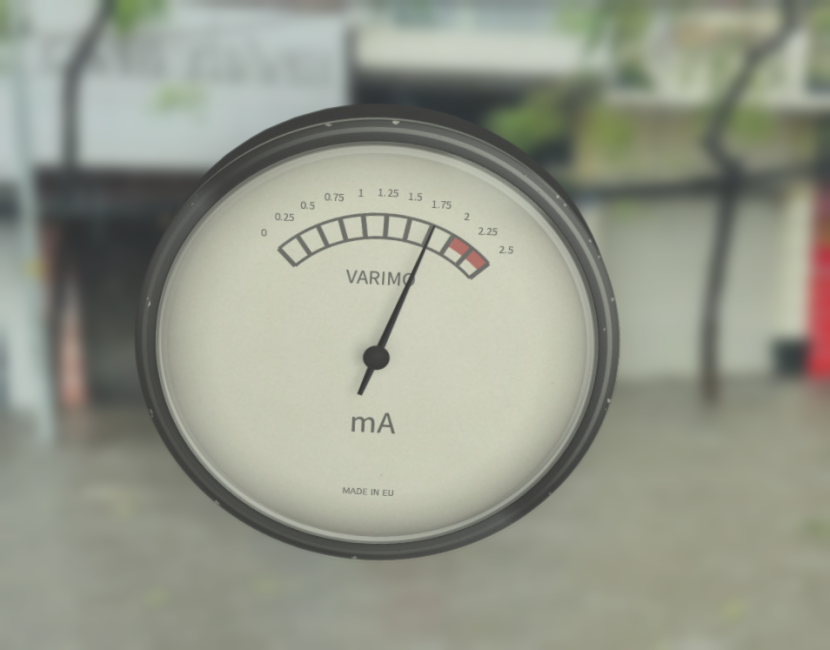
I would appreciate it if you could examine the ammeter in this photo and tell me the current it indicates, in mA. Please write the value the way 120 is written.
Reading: 1.75
